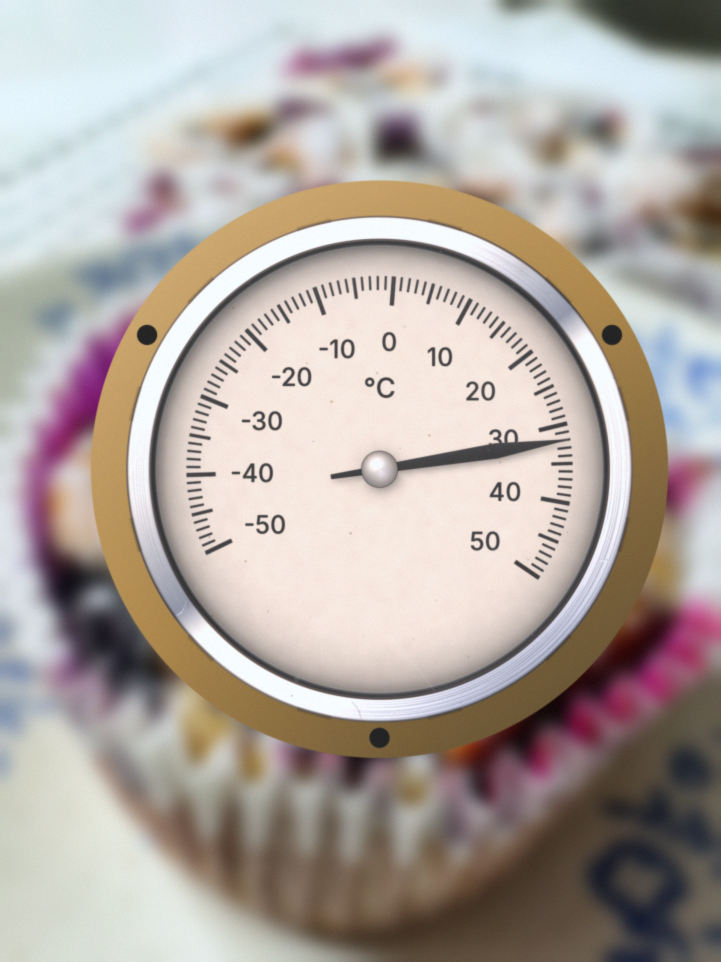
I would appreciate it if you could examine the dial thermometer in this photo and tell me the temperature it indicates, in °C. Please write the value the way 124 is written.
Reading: 32
